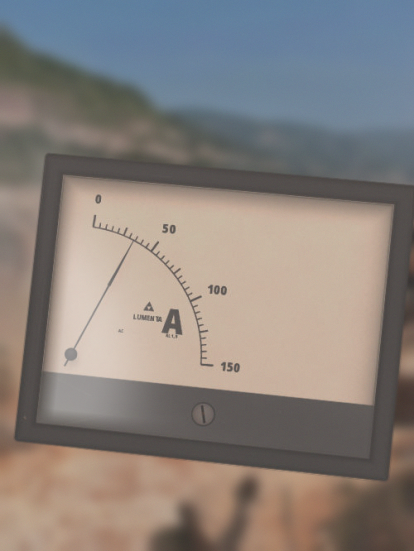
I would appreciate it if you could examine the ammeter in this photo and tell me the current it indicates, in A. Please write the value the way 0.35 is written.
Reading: 35
